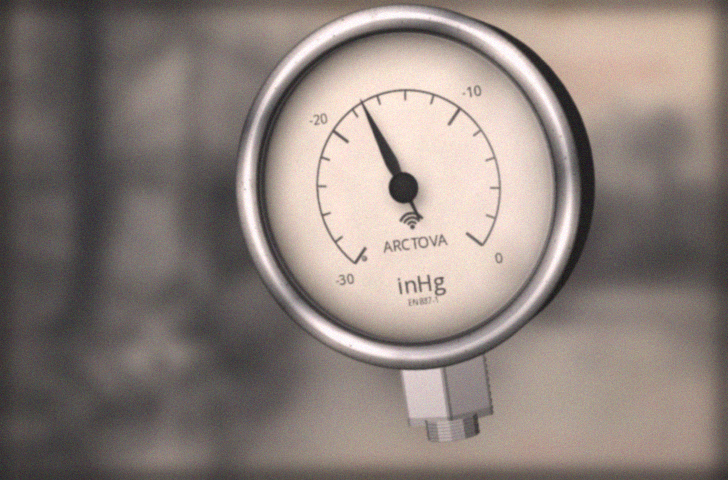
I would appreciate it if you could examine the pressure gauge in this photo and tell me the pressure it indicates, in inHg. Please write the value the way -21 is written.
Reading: -17
